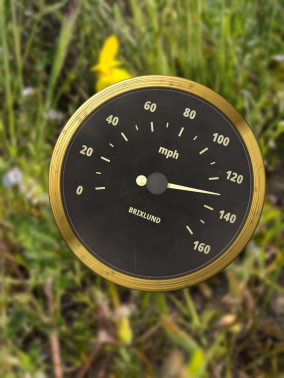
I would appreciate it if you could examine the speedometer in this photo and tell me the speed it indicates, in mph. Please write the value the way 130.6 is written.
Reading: 130
